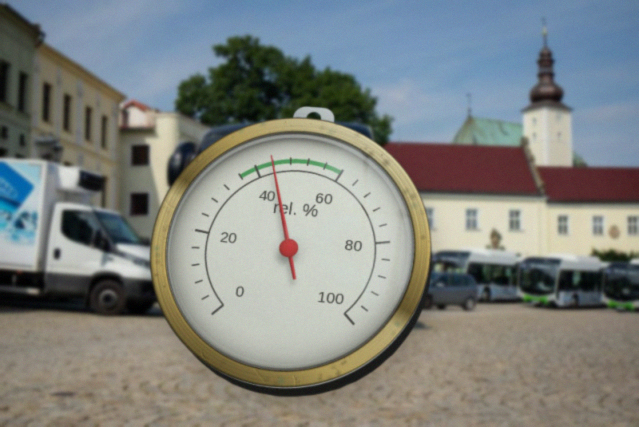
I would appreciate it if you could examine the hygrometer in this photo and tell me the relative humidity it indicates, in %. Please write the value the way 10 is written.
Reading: 44
